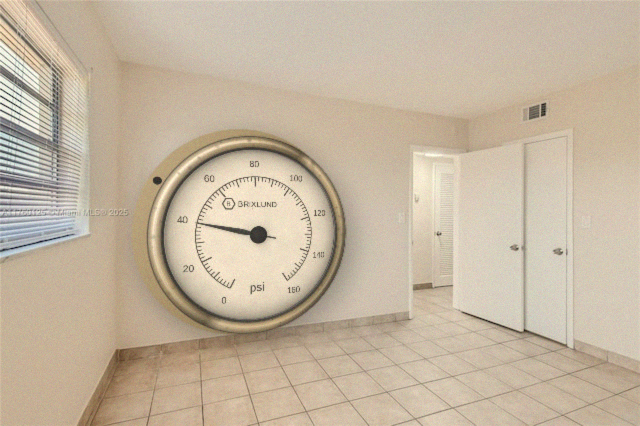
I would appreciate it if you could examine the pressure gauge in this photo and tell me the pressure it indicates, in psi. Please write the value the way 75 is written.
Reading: 40
